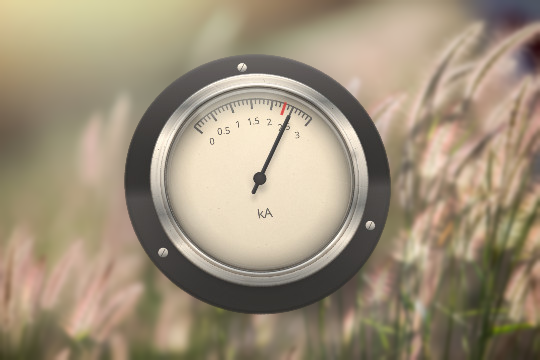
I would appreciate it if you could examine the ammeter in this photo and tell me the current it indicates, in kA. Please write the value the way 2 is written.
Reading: 2.5
